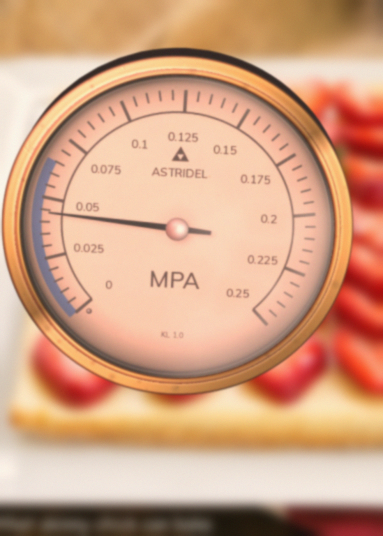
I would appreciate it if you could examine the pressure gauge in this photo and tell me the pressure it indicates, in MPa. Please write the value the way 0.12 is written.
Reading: 0.045
